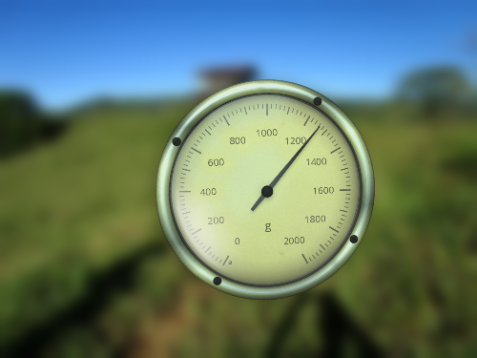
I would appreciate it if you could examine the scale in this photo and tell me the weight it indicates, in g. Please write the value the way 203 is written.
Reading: 1260
